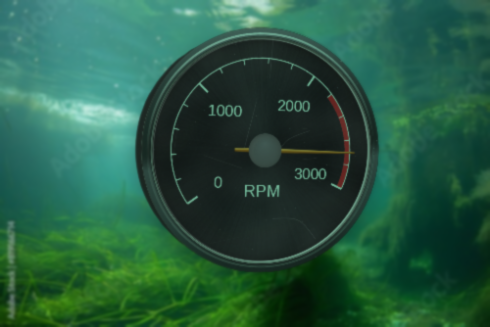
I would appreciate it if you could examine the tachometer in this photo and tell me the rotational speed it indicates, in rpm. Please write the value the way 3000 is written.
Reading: 2700
